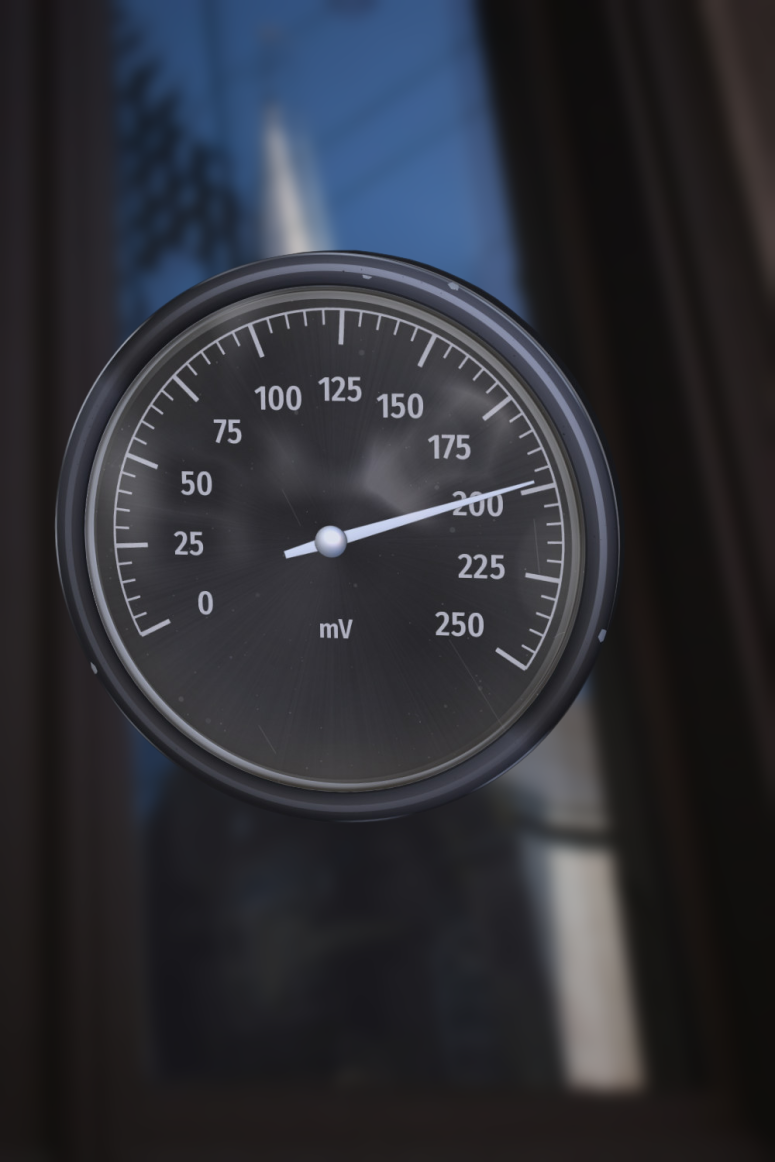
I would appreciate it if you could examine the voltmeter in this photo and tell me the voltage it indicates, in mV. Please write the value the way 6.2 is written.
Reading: 197.5
